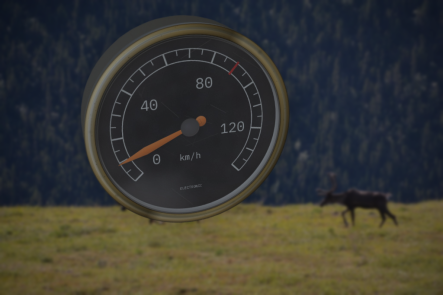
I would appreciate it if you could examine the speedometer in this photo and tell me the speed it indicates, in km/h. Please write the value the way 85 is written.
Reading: 10
